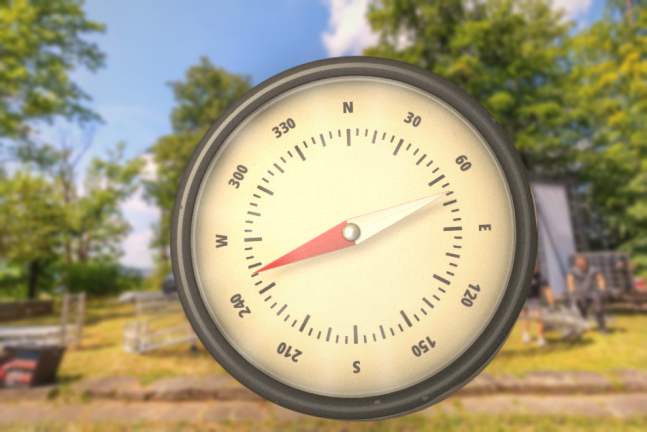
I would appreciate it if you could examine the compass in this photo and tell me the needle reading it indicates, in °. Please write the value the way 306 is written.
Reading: 250
